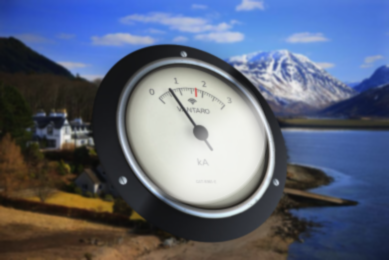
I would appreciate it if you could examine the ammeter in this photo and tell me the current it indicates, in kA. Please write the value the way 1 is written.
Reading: 0.5
